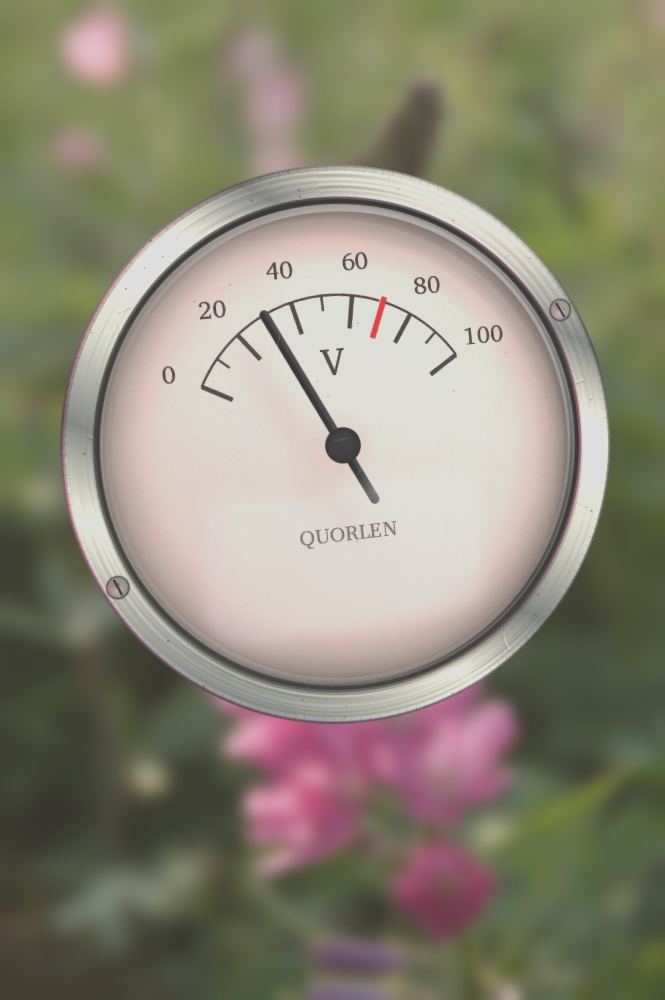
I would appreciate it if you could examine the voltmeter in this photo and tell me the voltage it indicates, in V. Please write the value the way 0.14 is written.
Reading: 30
